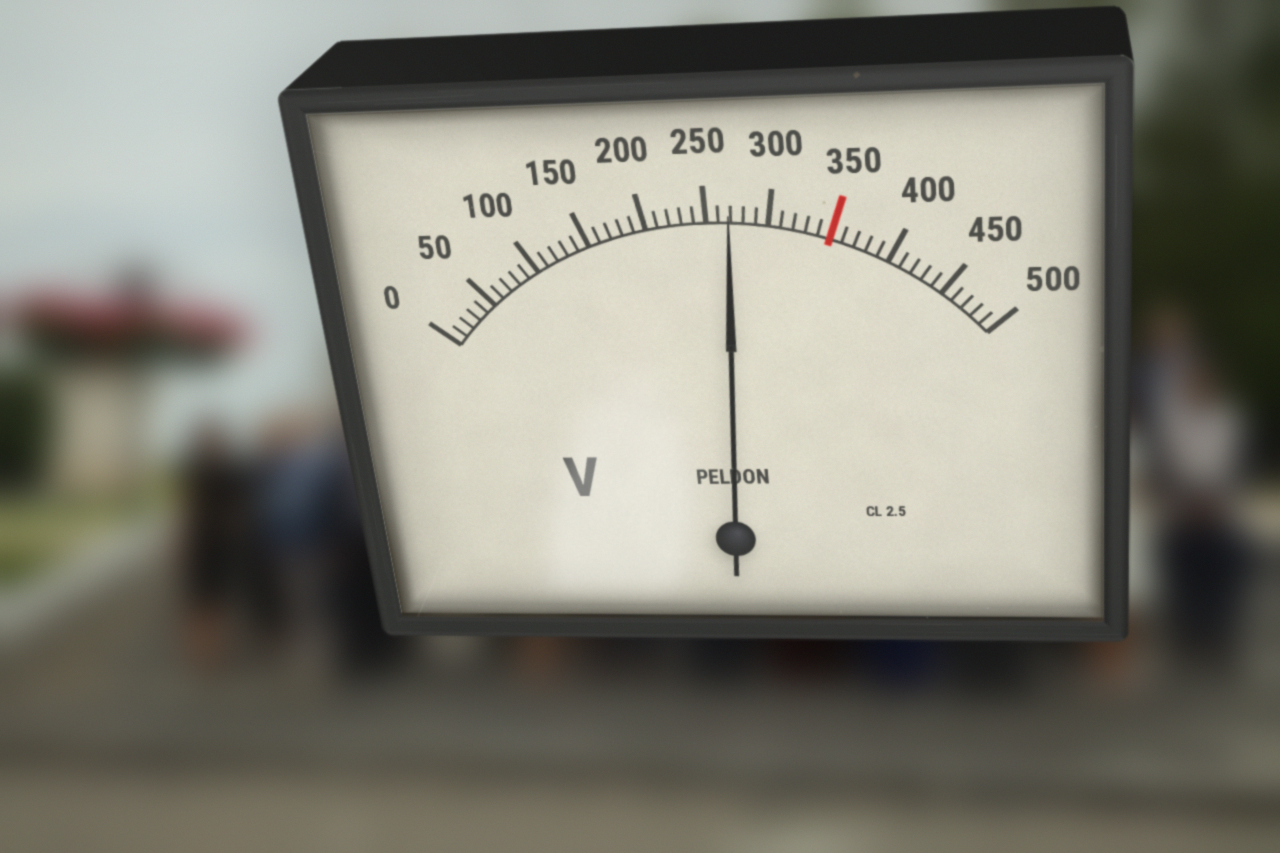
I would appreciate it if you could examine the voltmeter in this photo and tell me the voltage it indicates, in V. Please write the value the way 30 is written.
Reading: 270
